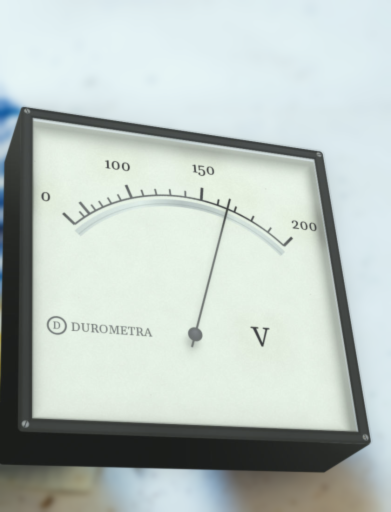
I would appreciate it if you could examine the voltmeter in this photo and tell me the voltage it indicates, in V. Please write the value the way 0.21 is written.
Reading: 165
